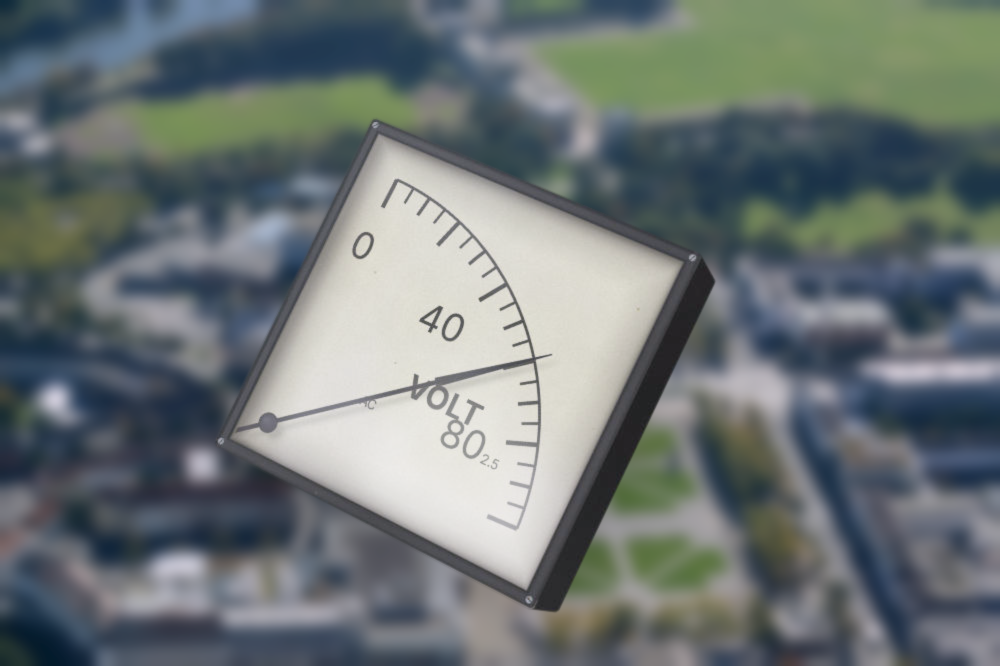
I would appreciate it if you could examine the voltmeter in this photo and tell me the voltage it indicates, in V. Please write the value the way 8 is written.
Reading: 60
